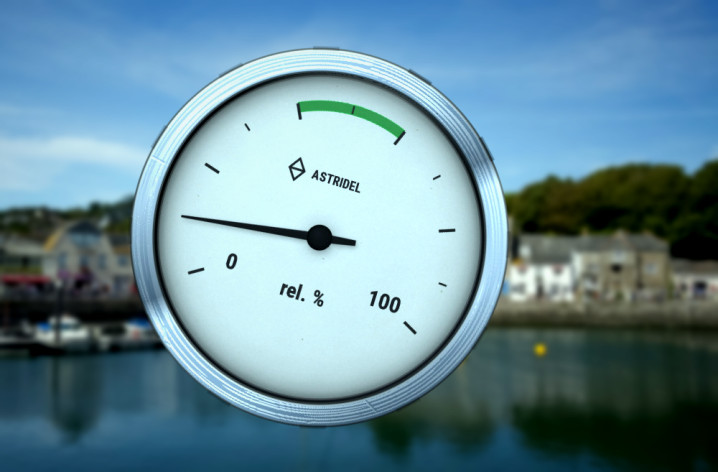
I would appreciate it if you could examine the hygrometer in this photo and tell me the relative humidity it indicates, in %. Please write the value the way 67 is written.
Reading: 10
